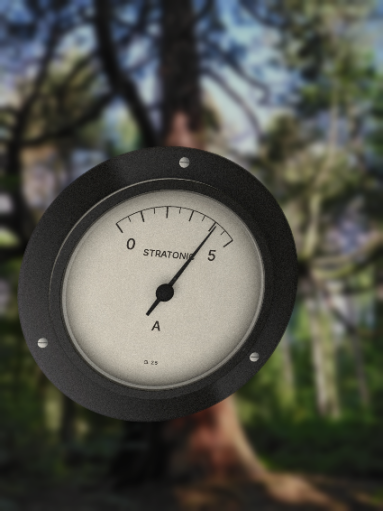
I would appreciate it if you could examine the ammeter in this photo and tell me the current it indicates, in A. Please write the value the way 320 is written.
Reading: 4
